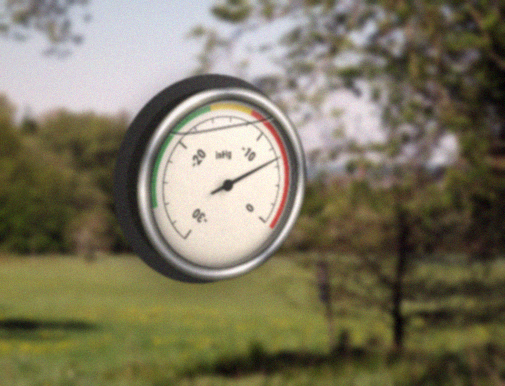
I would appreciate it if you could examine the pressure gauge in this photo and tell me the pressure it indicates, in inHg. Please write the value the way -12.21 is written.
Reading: -7
